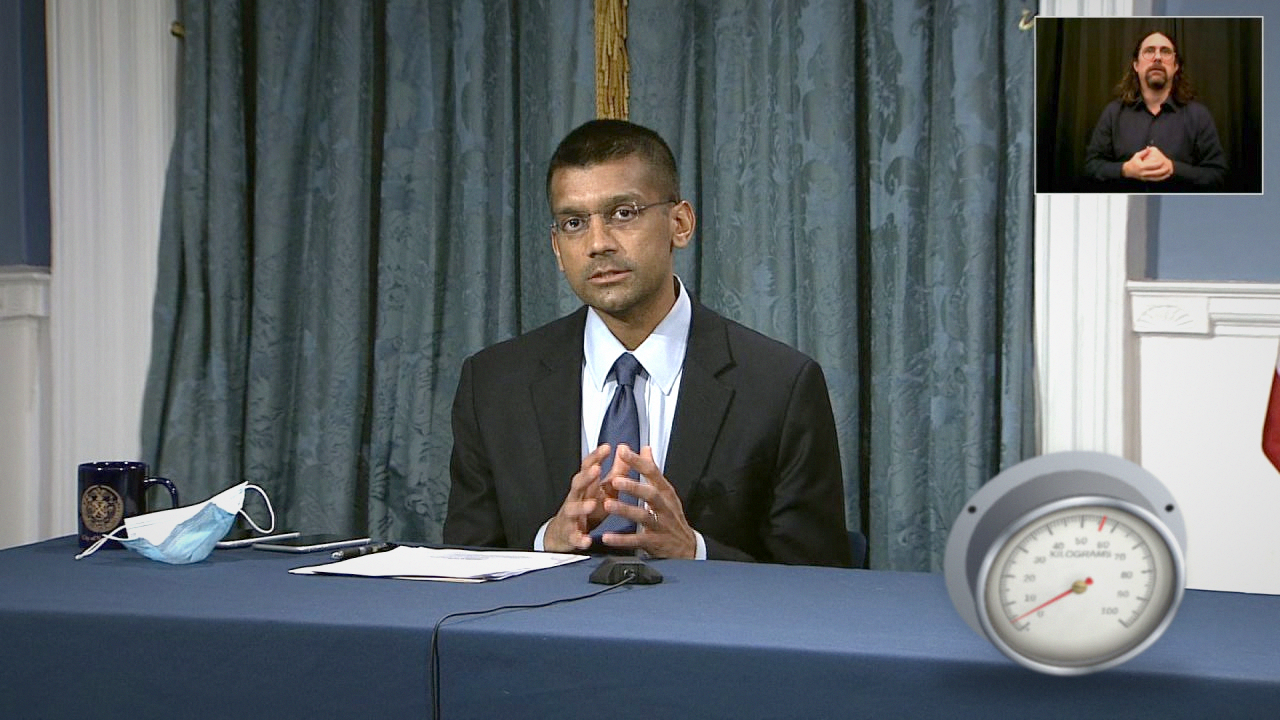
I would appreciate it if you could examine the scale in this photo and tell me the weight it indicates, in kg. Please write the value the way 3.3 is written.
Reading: 5
